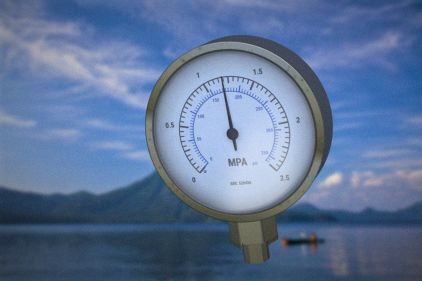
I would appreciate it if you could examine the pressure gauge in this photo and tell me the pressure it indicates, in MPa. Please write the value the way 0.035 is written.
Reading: 1.2
